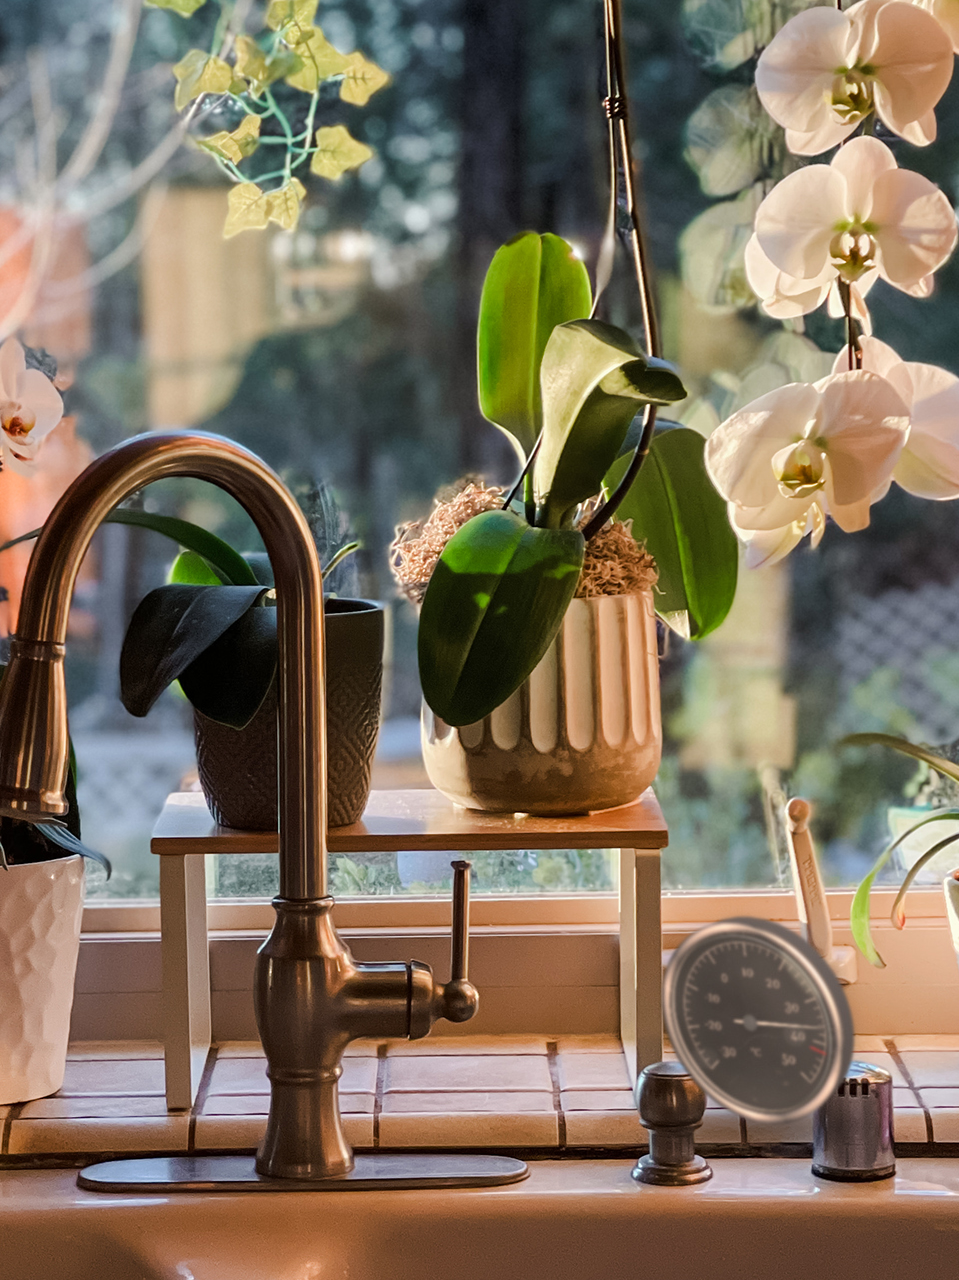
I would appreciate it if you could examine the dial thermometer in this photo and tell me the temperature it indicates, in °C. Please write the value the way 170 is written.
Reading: 36
